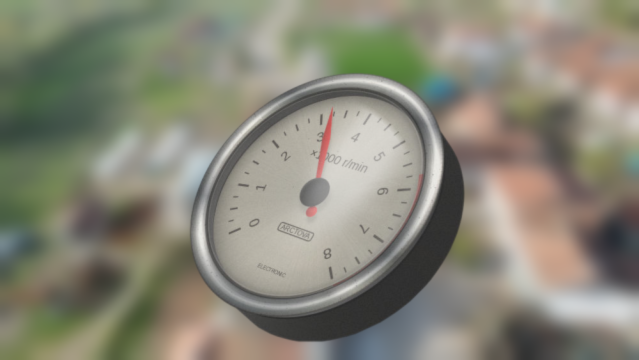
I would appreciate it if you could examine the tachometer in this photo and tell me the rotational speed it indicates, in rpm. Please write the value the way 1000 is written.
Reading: 3250
